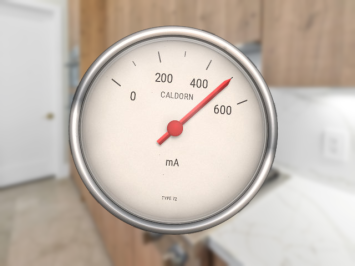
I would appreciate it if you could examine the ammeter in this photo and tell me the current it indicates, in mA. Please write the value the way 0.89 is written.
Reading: 500
